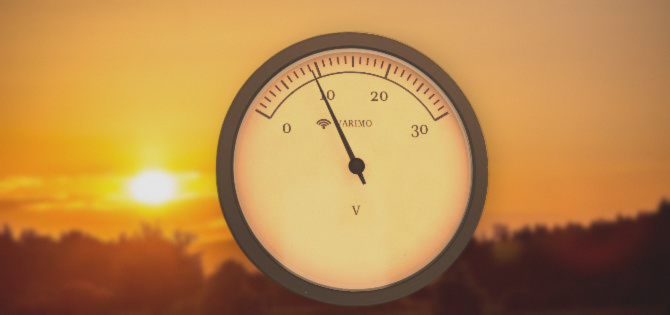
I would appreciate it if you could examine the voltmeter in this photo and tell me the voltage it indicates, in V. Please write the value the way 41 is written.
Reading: 9
